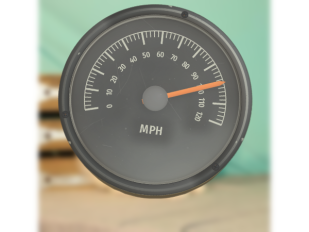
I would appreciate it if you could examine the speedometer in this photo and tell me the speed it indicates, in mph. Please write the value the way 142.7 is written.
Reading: 100
